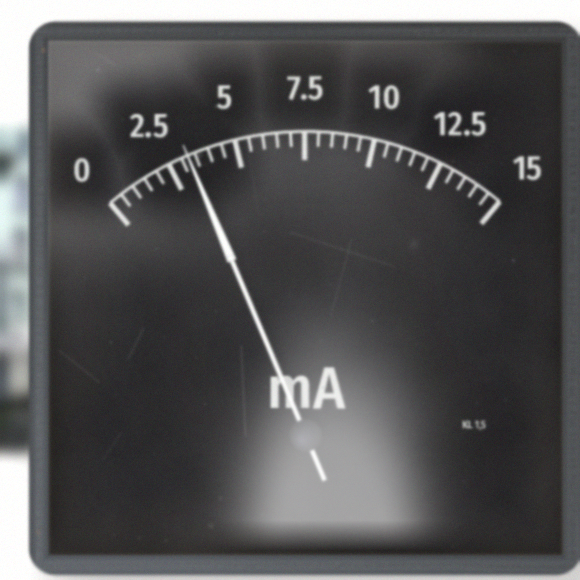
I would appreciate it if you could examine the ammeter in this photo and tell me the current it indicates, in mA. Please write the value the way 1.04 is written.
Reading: 3.25
